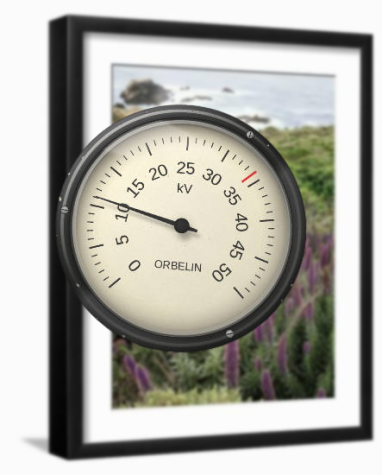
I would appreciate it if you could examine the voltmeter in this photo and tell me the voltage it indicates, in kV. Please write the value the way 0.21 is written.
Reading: 11
